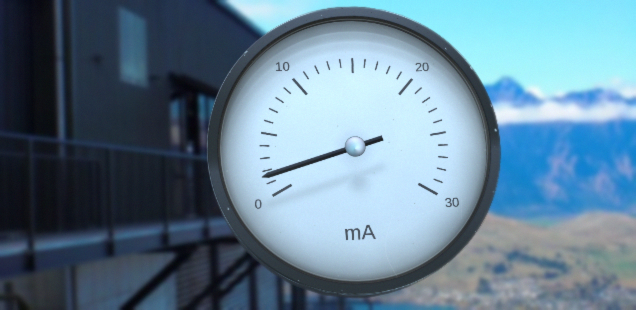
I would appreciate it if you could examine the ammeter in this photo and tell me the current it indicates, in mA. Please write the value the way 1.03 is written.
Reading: 1.5
